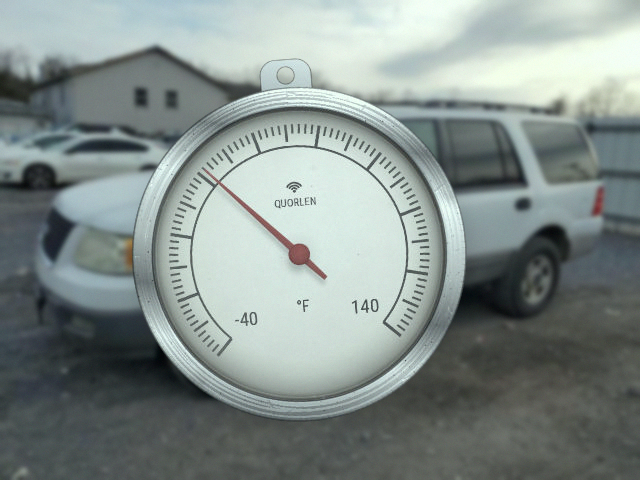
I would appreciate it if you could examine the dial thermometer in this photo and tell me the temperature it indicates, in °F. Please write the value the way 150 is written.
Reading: 22
